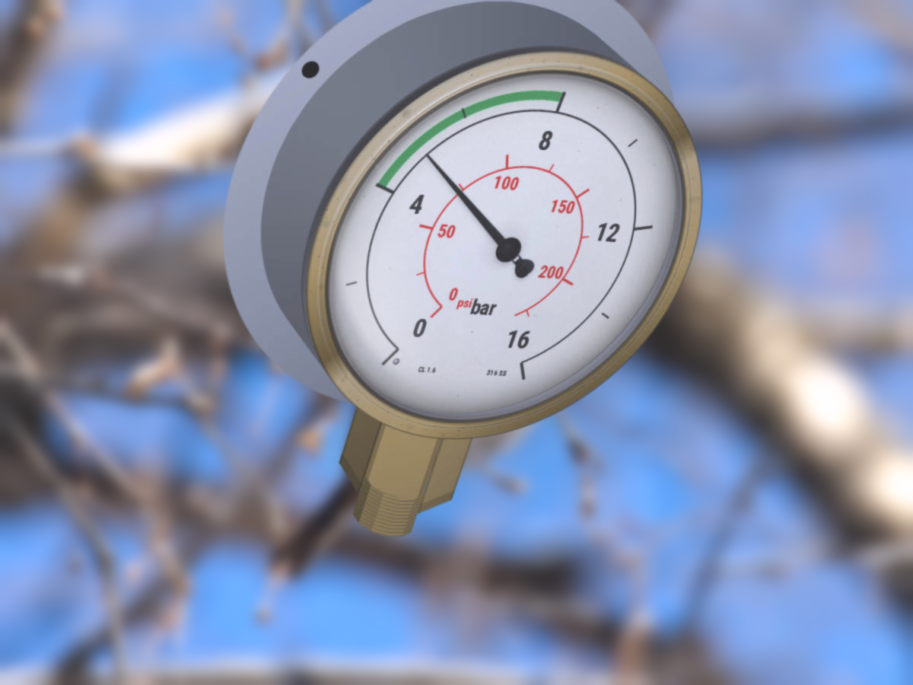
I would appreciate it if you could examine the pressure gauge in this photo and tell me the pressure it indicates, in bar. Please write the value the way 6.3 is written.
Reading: 5
